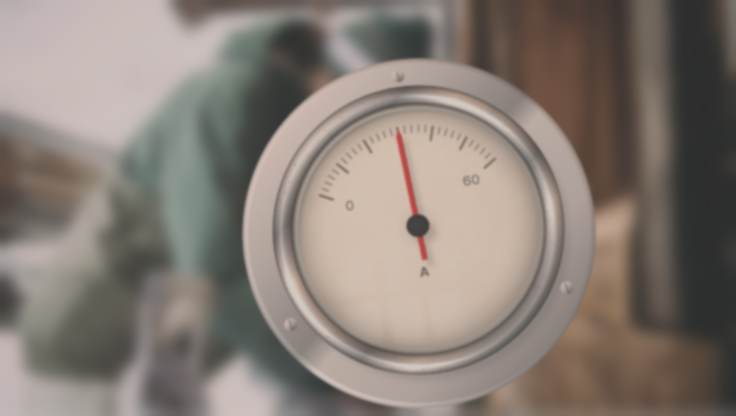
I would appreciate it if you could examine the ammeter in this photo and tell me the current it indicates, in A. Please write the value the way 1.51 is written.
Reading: 30
